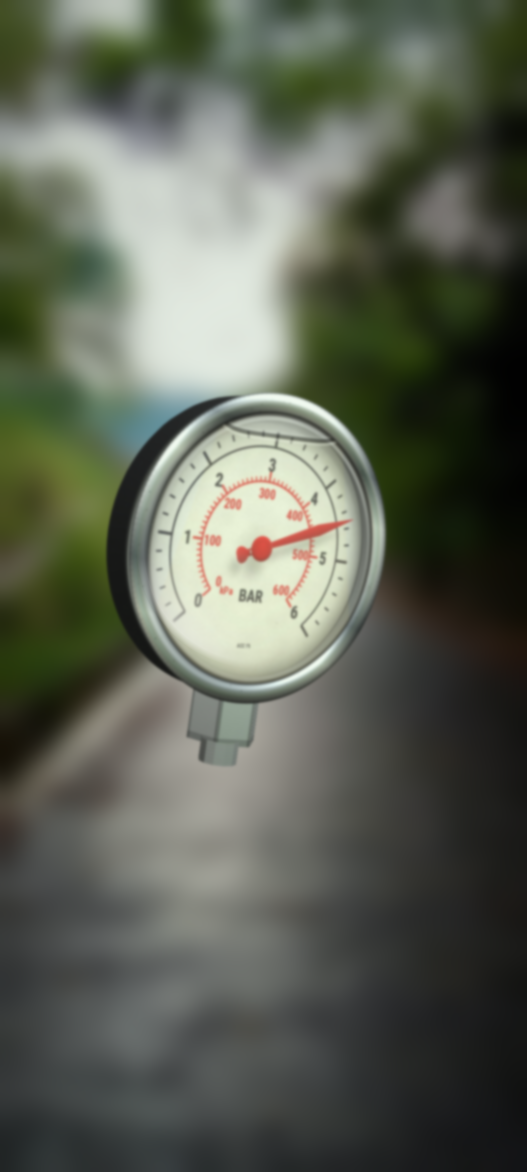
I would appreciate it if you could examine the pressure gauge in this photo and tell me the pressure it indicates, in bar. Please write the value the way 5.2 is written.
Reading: 4.5
